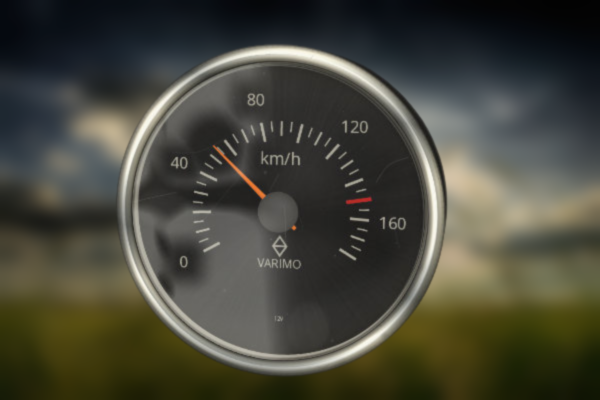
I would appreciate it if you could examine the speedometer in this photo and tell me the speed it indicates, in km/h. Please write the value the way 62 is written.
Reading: 55
